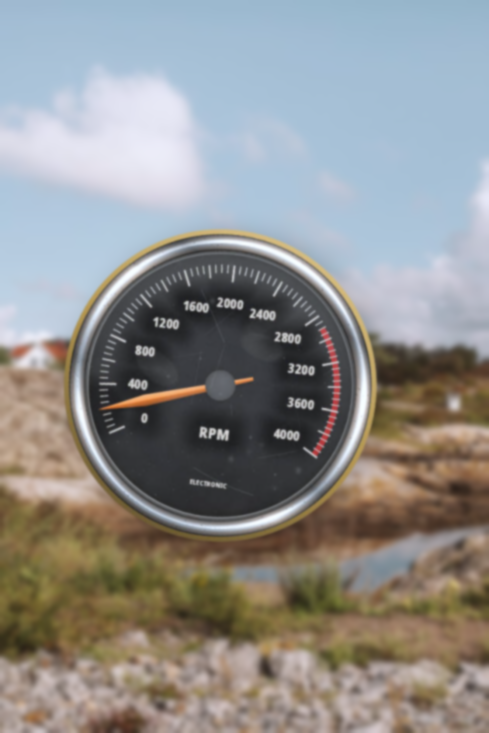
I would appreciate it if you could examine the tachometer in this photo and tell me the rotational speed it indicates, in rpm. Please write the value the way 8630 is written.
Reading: 200
